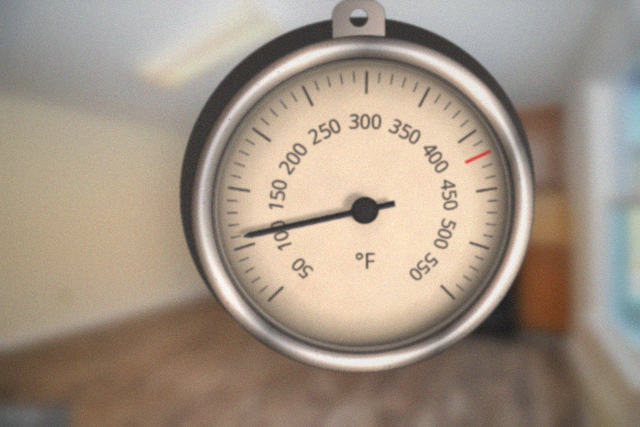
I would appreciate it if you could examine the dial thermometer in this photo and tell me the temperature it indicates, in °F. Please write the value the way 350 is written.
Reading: 110
